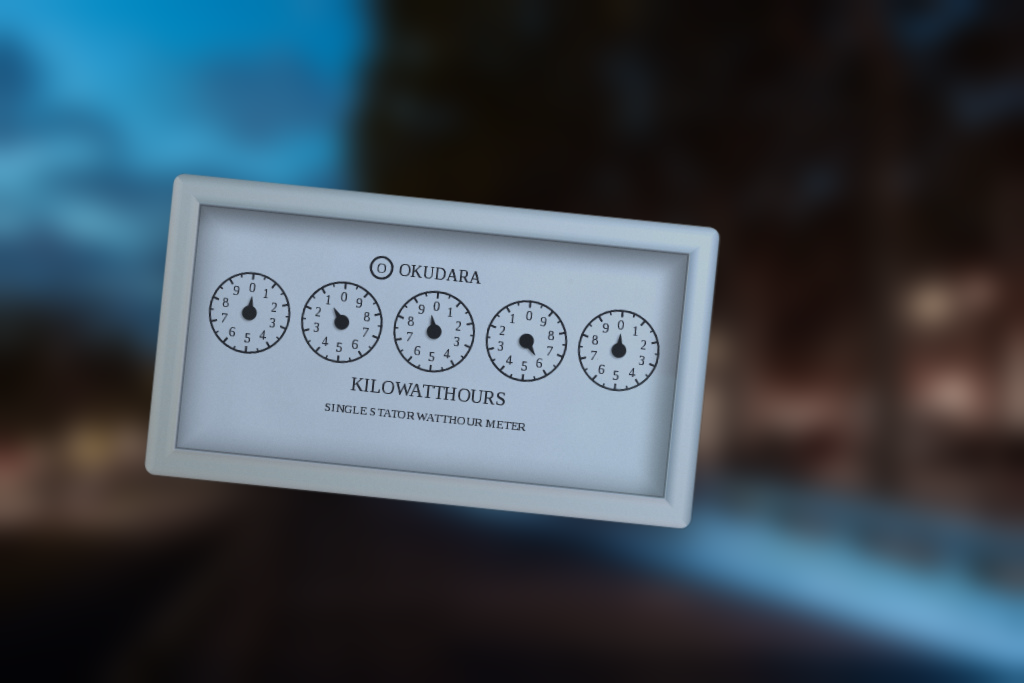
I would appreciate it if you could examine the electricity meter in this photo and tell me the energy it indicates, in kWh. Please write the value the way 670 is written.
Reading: 960
